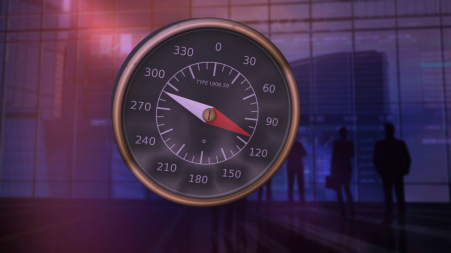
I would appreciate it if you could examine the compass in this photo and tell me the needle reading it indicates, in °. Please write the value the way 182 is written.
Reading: 110
